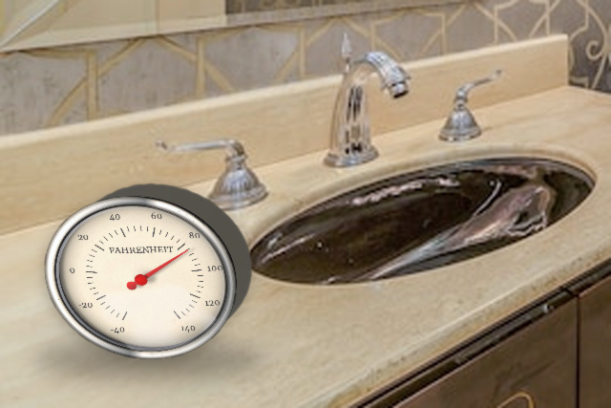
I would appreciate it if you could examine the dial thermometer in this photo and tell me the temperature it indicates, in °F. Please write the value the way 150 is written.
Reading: 84
